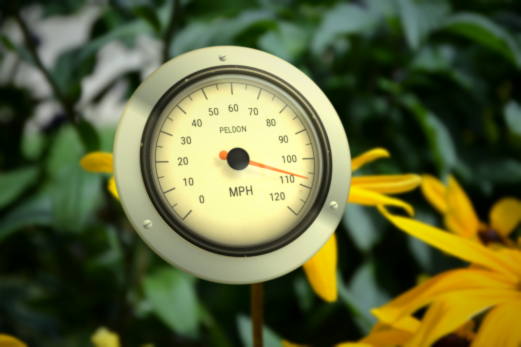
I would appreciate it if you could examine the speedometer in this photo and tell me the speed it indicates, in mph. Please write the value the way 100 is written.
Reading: 107.5
